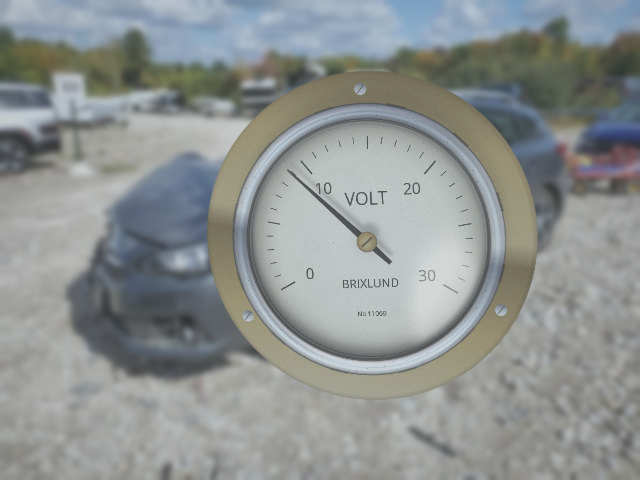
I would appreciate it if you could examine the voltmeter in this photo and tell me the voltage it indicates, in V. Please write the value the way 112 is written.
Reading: 9
